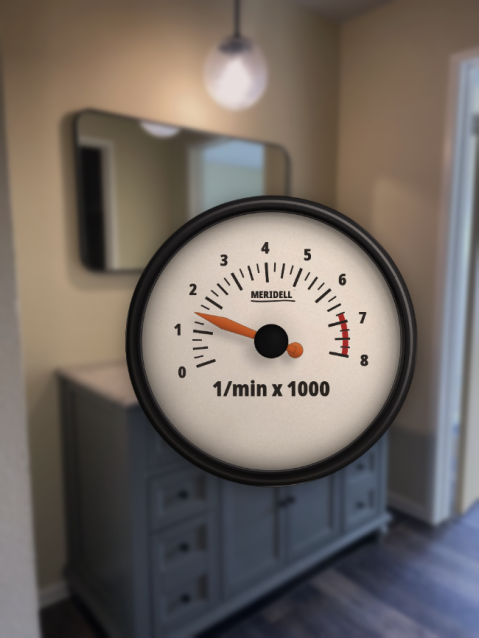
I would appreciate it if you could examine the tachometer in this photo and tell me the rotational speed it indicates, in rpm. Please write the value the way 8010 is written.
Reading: 1500
